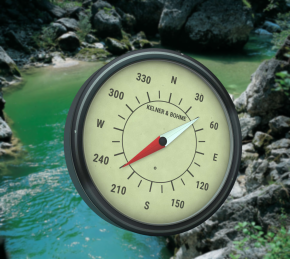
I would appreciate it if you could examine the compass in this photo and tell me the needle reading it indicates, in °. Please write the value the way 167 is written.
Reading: 225
